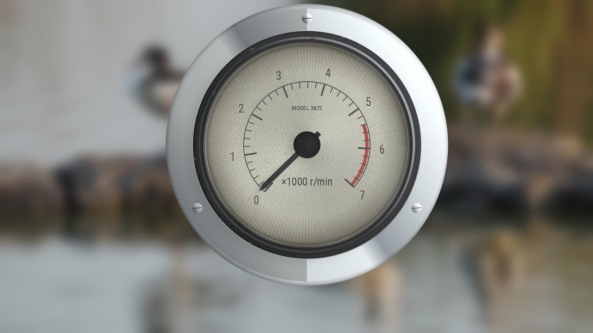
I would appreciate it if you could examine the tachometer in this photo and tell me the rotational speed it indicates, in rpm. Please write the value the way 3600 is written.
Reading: 100
